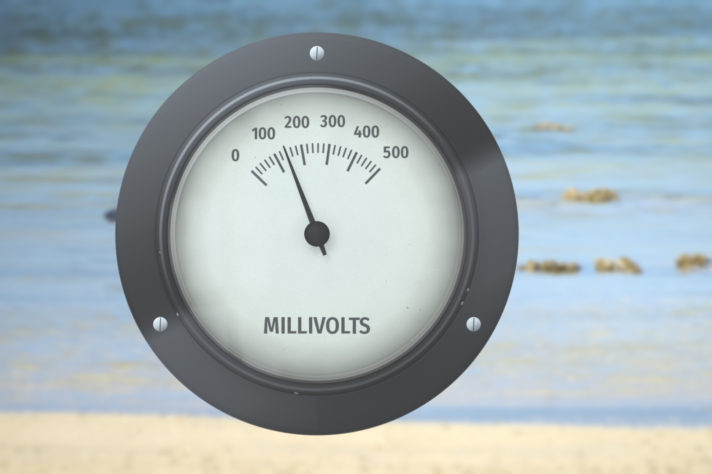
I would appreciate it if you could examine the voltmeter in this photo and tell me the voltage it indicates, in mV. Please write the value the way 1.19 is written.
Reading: 140
